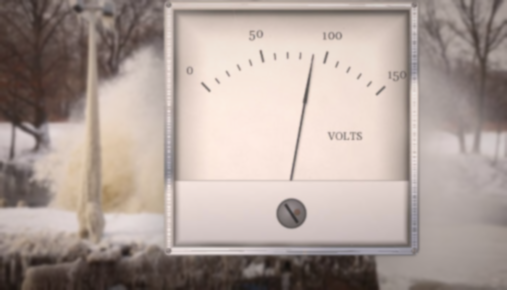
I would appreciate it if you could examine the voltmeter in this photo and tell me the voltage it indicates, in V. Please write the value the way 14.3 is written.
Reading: 90
